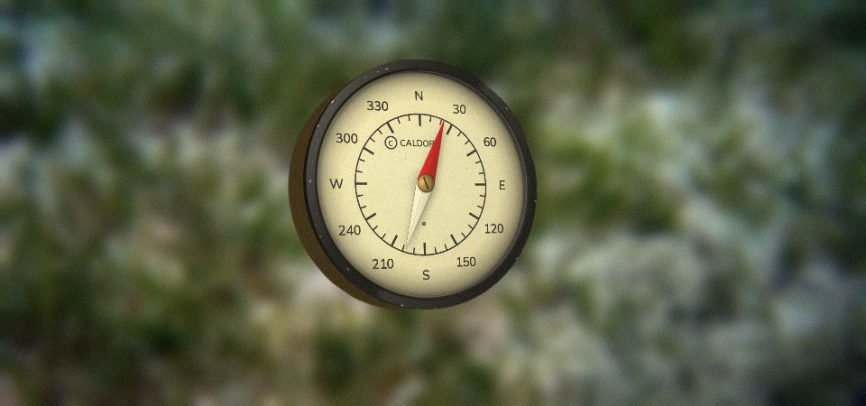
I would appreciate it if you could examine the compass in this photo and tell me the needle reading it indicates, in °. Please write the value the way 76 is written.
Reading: 20
